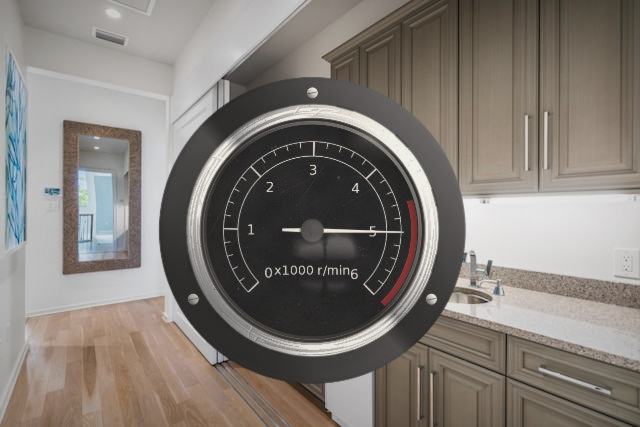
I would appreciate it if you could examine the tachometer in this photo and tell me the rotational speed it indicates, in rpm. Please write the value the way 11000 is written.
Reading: 5000
